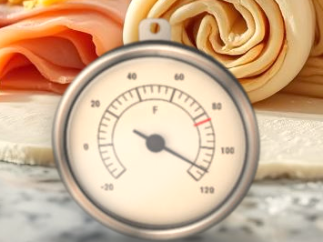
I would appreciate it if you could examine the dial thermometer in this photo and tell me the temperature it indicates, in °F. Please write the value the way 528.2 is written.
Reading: 112
